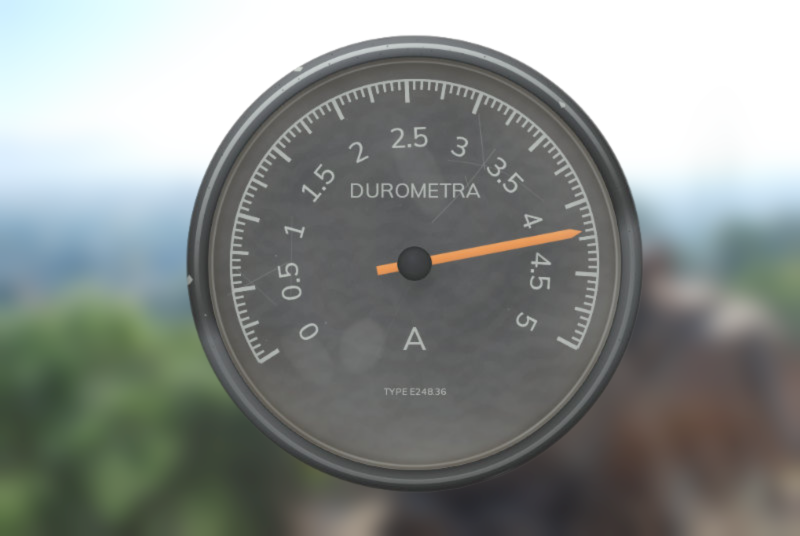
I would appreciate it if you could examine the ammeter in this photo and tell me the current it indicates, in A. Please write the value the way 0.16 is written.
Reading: 4.2
